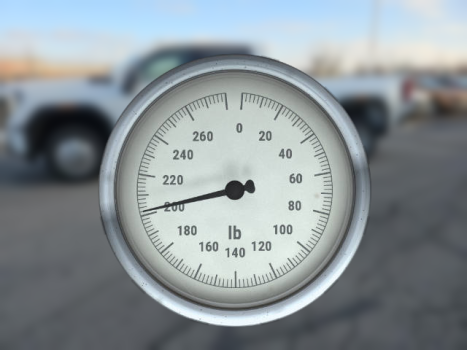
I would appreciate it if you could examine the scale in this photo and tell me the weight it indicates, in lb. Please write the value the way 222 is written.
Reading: 202
